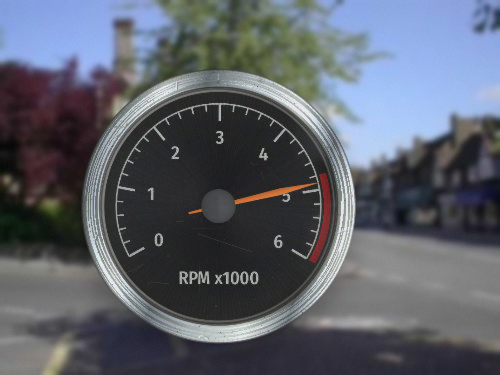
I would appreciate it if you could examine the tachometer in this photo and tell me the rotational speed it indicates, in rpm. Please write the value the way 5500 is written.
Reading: 4900
